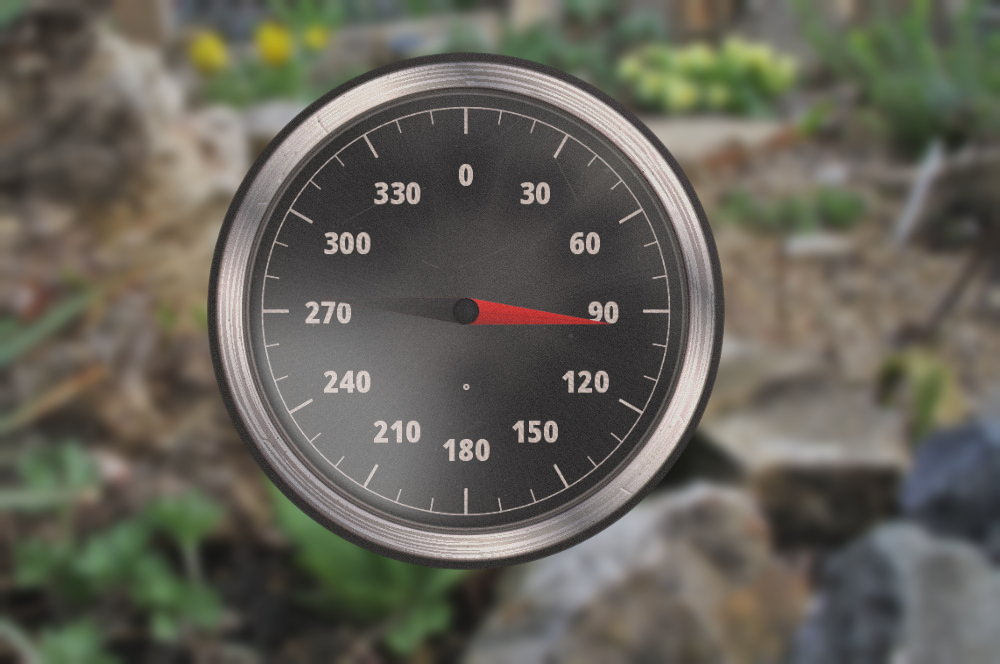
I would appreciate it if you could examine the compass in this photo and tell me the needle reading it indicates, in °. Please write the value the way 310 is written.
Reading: 95
